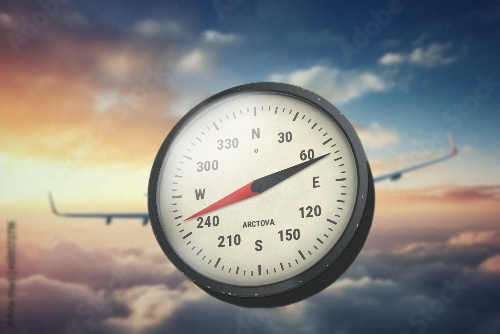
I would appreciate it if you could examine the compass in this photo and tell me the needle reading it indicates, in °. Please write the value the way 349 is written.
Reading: 250
